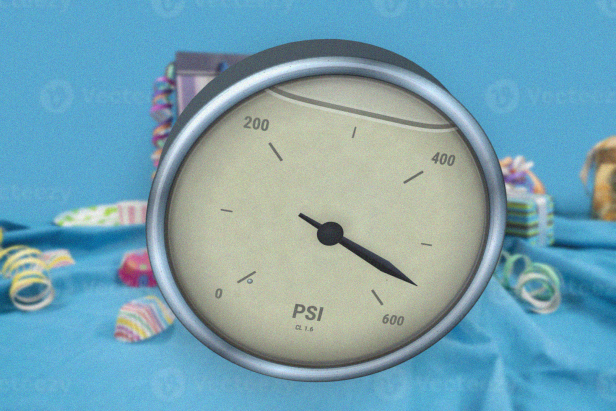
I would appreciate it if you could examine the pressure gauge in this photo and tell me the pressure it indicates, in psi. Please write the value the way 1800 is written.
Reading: 550
